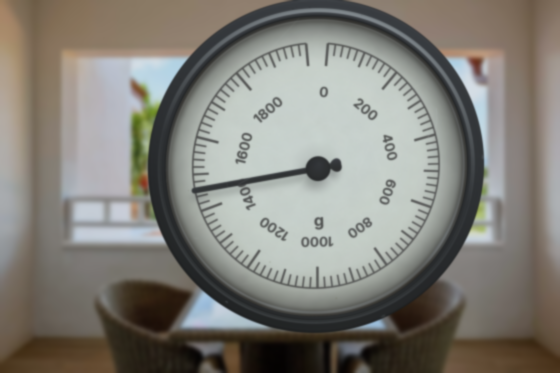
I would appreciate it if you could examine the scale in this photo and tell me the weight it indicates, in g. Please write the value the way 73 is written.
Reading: 1460
